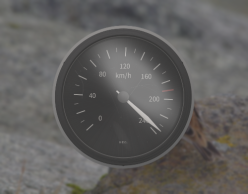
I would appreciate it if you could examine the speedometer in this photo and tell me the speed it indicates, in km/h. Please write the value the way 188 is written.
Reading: 235
